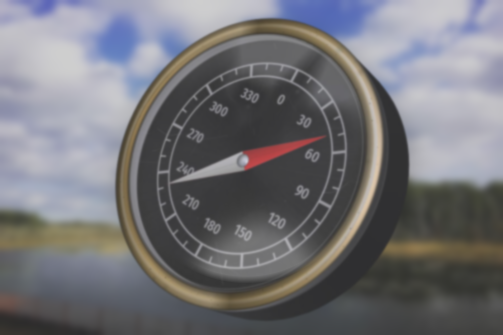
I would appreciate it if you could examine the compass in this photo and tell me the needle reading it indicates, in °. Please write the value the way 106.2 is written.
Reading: 50
